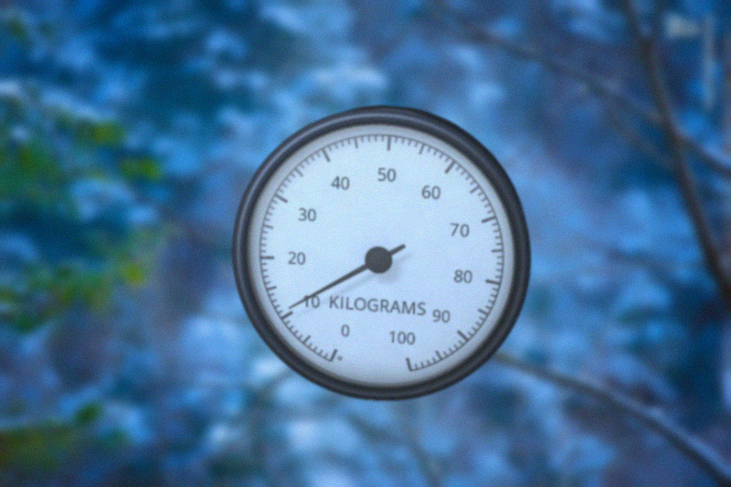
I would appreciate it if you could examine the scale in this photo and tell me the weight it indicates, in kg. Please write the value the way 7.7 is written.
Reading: 11
